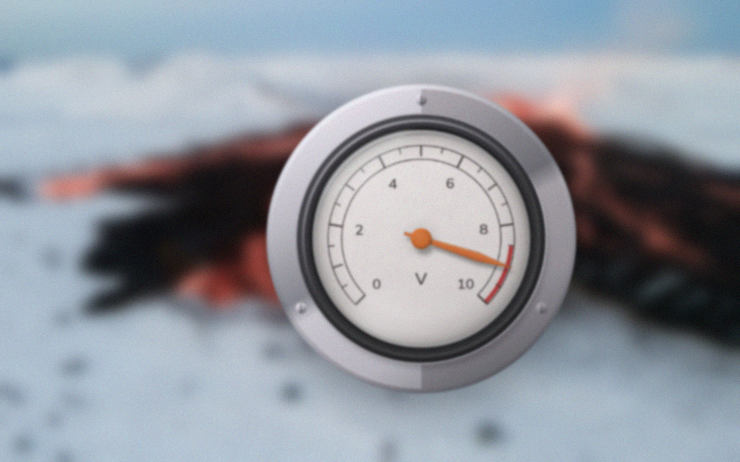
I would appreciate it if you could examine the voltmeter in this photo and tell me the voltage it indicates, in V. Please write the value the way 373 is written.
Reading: 9
